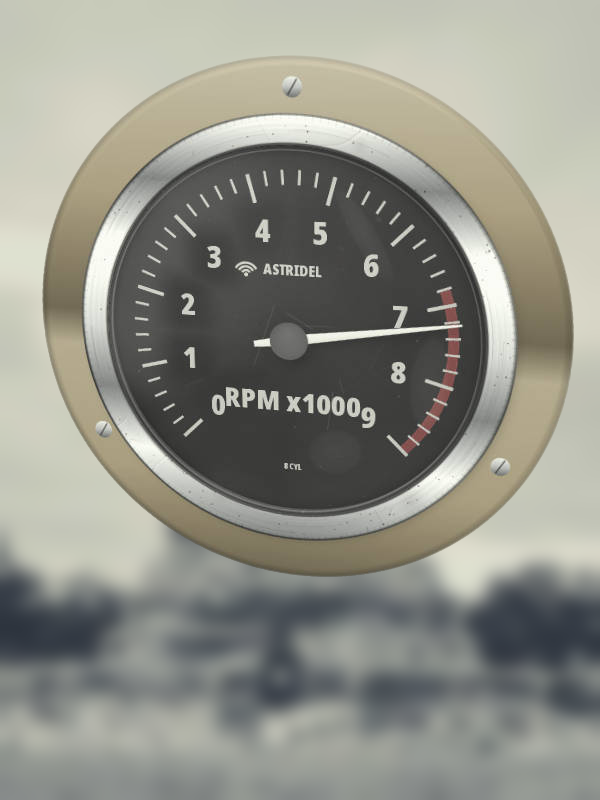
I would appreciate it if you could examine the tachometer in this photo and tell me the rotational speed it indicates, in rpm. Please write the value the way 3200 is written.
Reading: 7200
